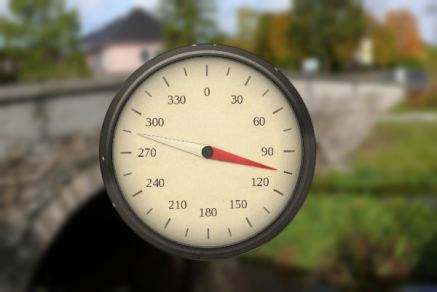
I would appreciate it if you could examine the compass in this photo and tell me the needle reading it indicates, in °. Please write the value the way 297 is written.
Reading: 105
